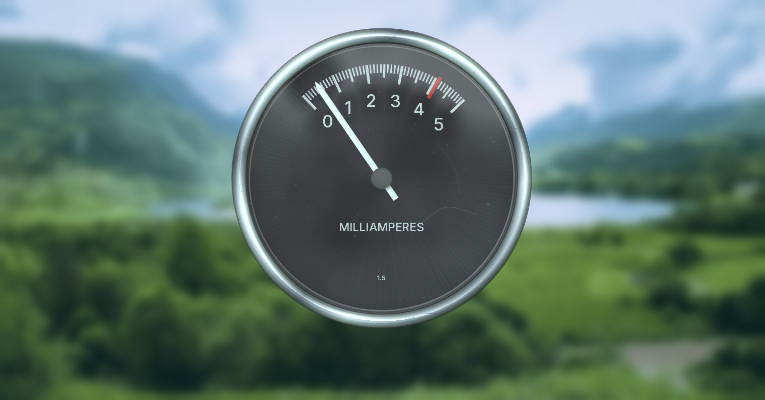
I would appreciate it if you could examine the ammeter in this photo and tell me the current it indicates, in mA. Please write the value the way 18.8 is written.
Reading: 0.5
